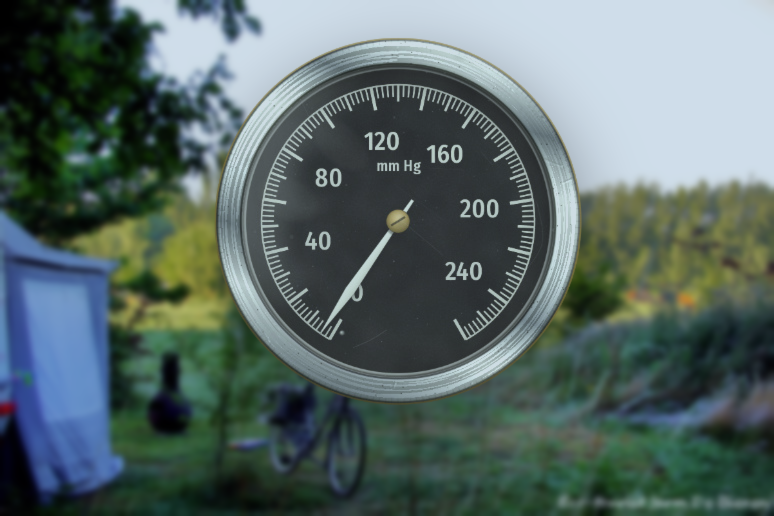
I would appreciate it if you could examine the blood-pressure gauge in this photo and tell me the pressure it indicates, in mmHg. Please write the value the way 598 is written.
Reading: 4
